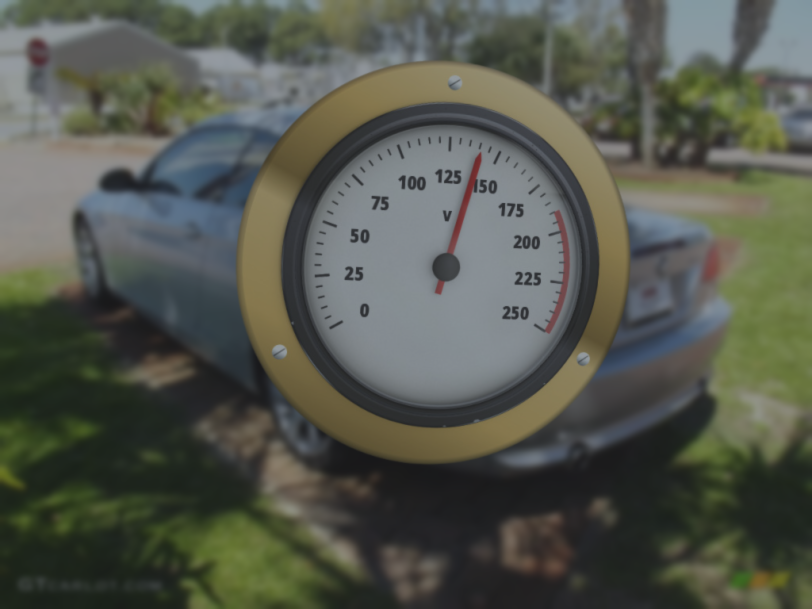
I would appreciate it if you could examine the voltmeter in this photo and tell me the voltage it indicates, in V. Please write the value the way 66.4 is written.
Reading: 140
